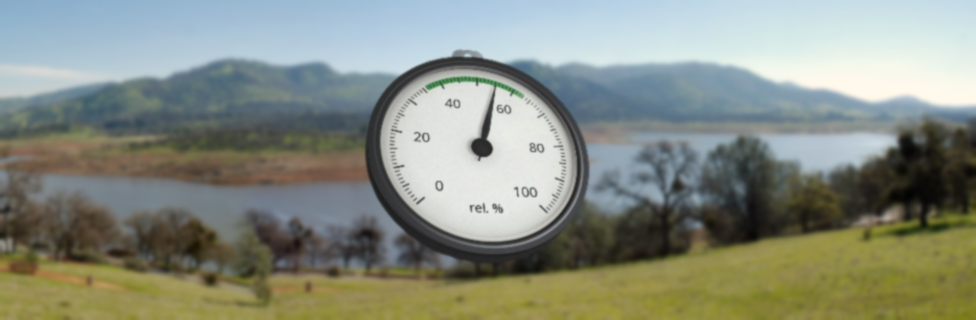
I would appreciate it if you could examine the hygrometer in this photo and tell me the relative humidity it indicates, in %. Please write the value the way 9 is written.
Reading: 55
